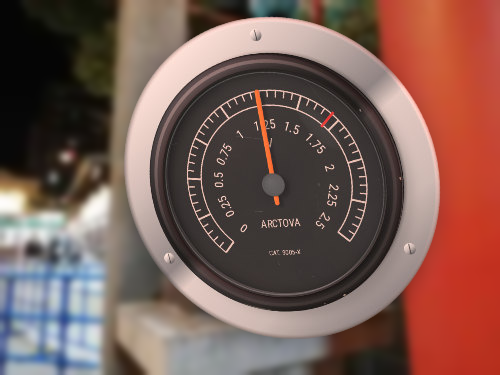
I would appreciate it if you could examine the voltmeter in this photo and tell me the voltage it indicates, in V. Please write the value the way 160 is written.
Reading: 1.25
